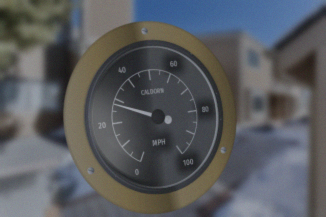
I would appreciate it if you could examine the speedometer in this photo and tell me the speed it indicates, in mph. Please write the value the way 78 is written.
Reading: 27.5
